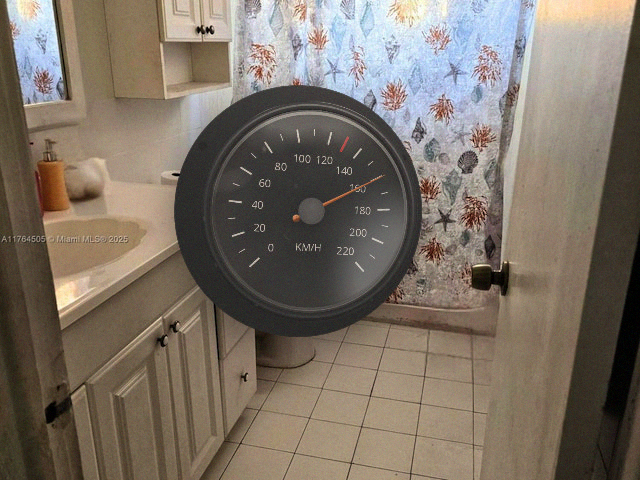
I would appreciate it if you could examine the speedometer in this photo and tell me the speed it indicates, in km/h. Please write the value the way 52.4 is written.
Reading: 160
